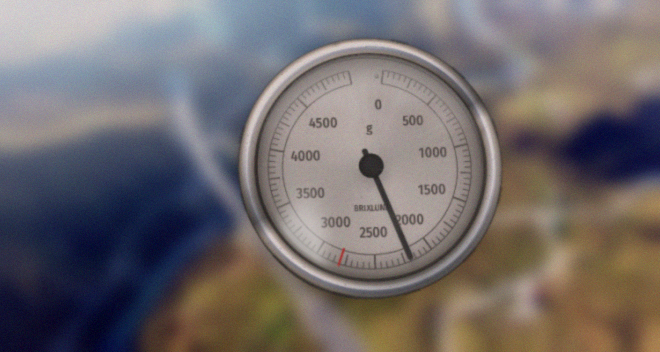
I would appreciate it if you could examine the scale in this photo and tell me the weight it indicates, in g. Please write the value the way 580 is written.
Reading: 2200
